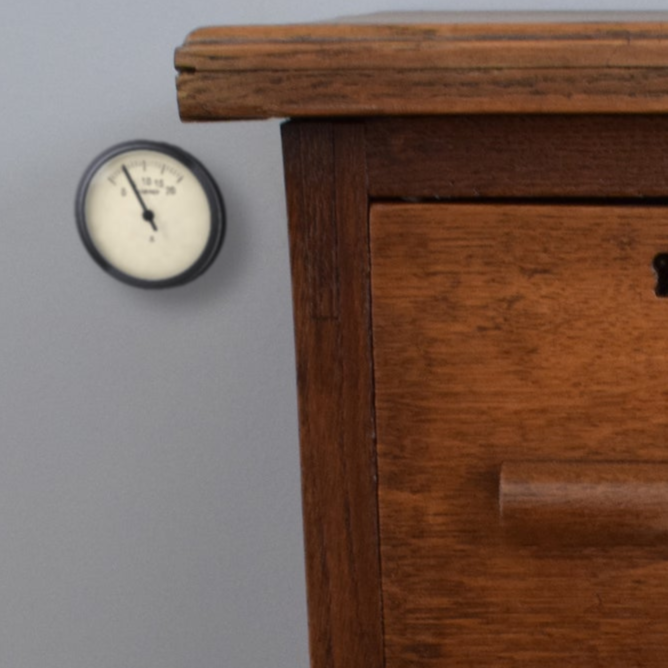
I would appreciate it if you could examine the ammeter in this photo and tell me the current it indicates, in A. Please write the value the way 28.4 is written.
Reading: 5
